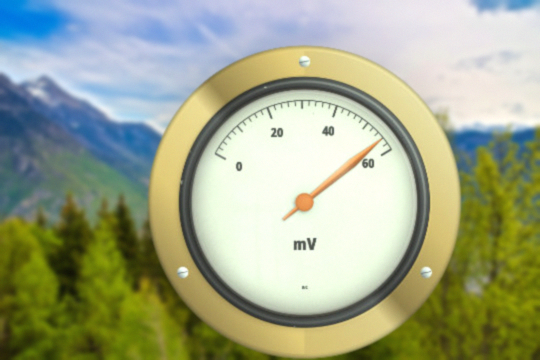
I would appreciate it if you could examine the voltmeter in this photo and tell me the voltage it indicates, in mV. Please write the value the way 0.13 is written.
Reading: 56
